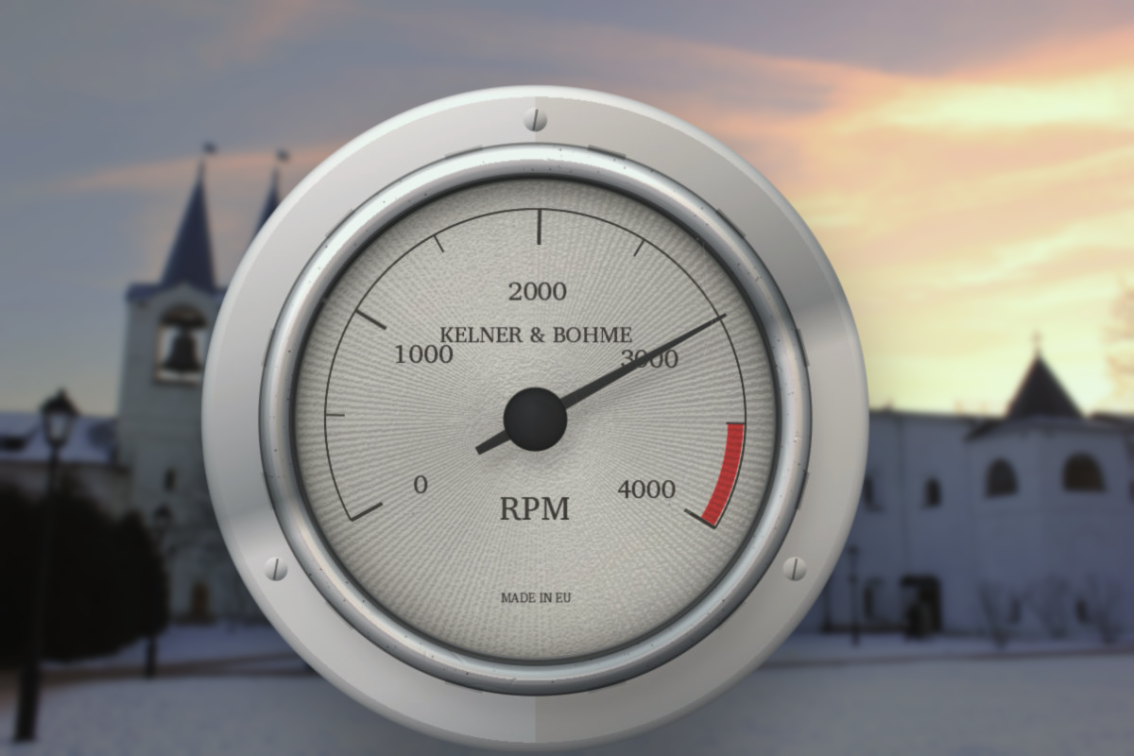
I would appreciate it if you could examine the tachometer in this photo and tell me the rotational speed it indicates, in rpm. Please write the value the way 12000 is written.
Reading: 3000
